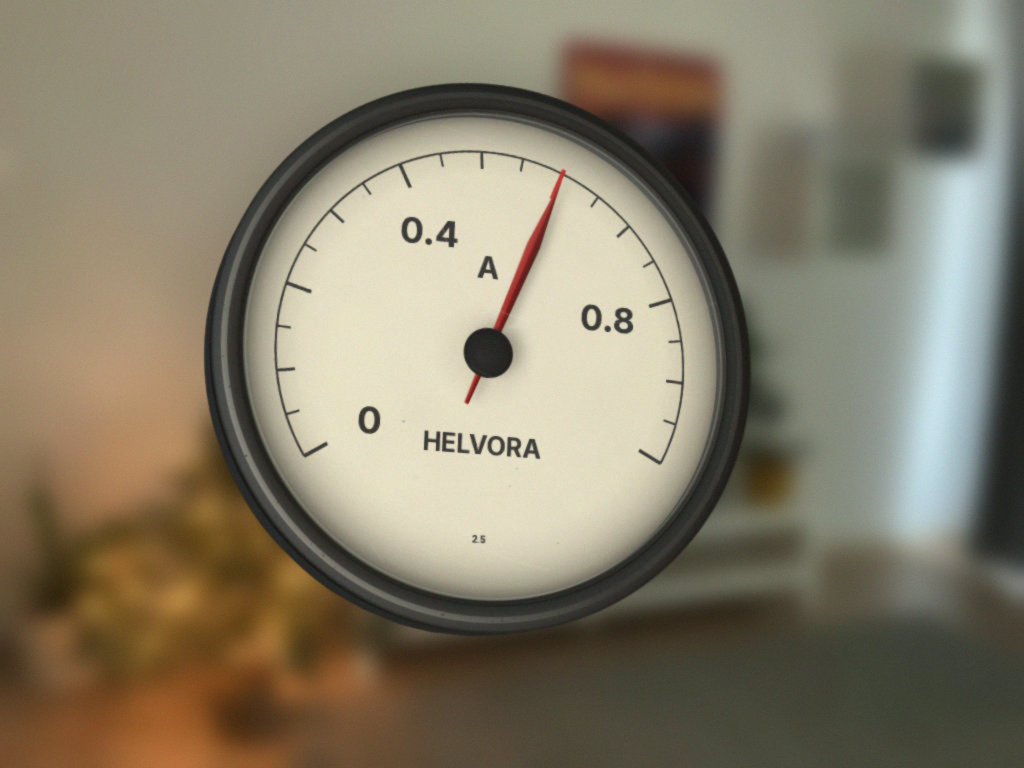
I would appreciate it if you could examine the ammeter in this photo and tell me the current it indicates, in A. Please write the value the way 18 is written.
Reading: 0.6
